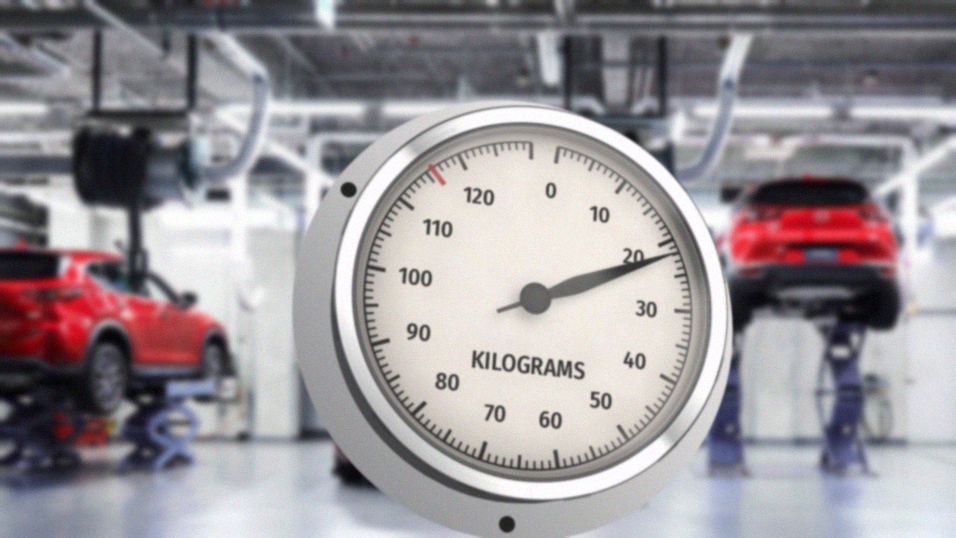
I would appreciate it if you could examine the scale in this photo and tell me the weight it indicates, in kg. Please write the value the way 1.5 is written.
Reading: 22
